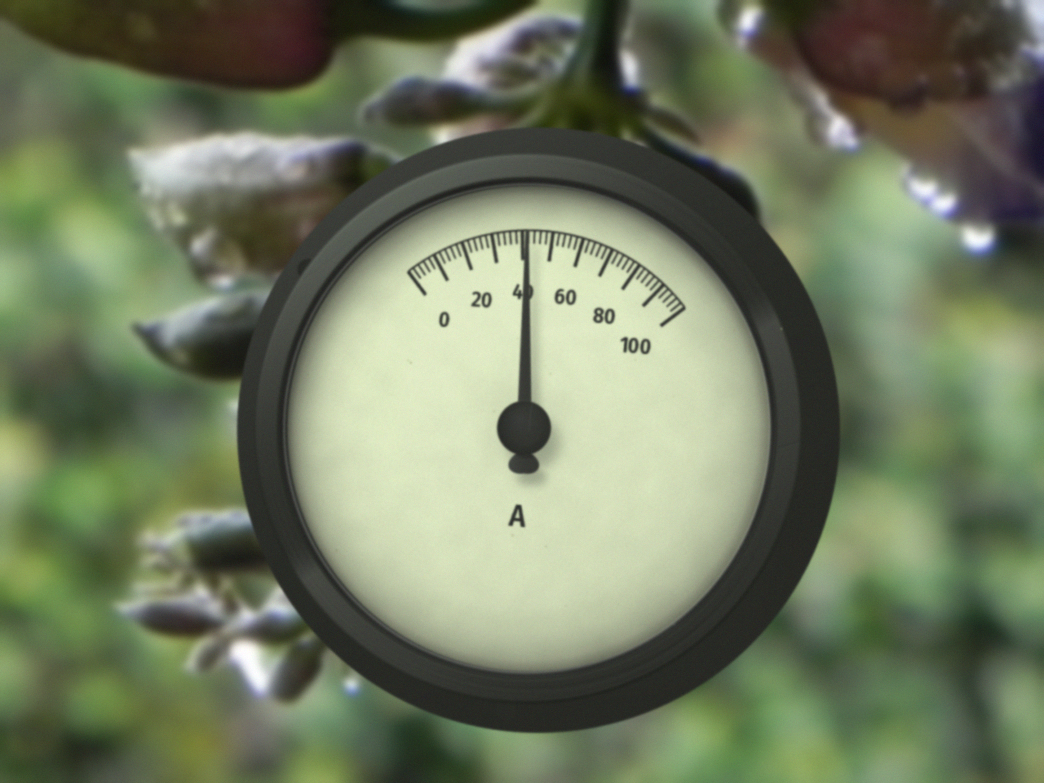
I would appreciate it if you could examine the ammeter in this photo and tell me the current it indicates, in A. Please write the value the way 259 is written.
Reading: 42
